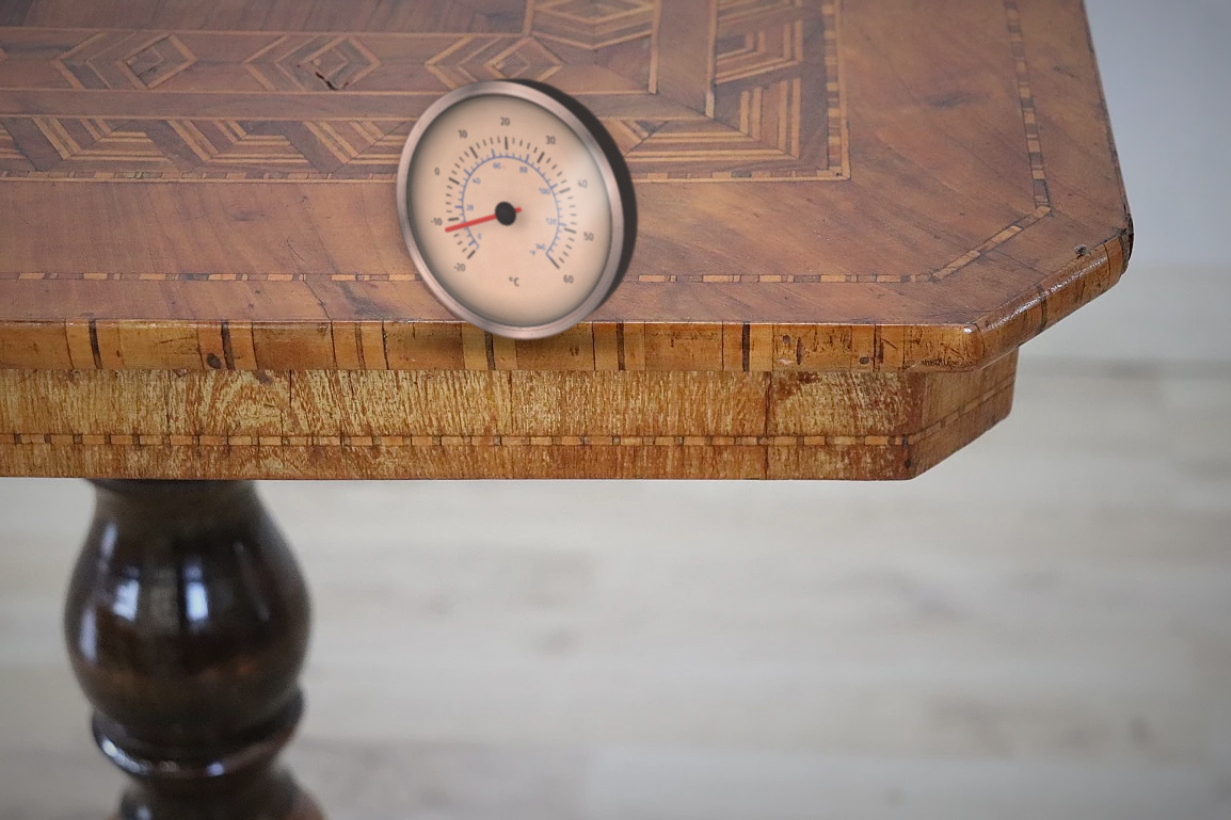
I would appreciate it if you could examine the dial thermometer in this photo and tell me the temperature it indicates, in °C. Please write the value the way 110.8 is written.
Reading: -12
